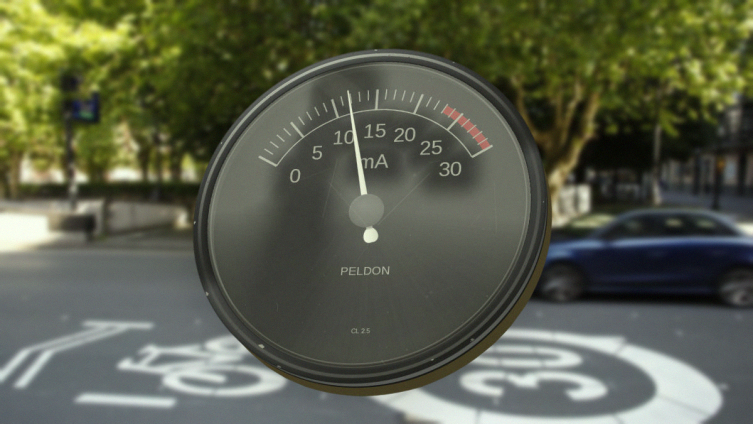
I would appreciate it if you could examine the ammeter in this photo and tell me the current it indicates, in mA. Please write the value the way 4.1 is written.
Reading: 12
